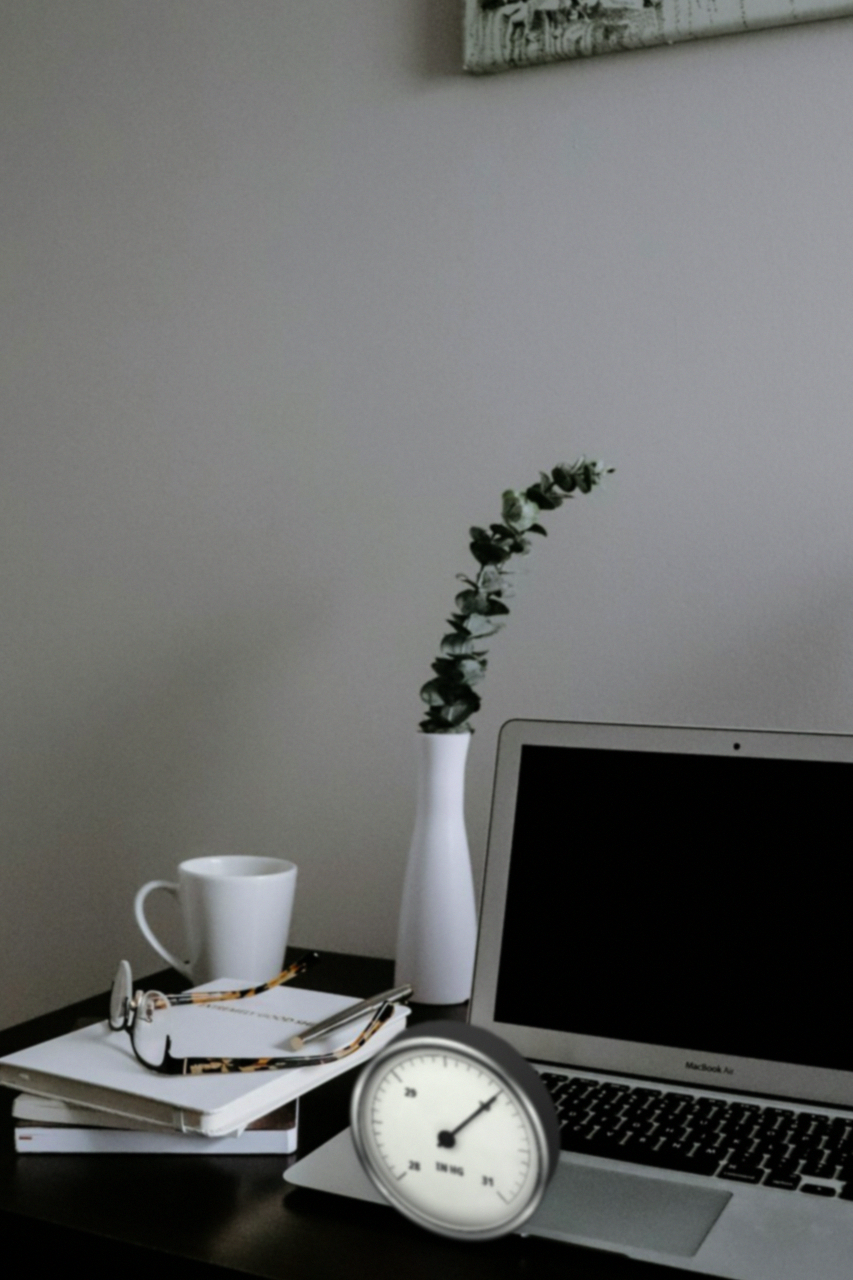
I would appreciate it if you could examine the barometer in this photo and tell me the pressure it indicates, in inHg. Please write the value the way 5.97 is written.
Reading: 30
